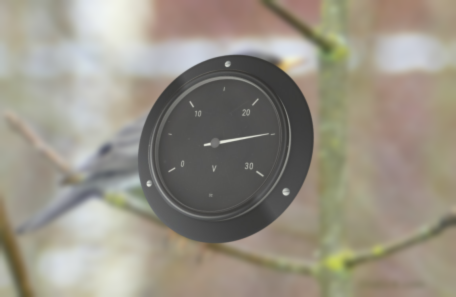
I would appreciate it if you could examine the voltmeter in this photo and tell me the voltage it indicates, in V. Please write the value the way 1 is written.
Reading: 25
